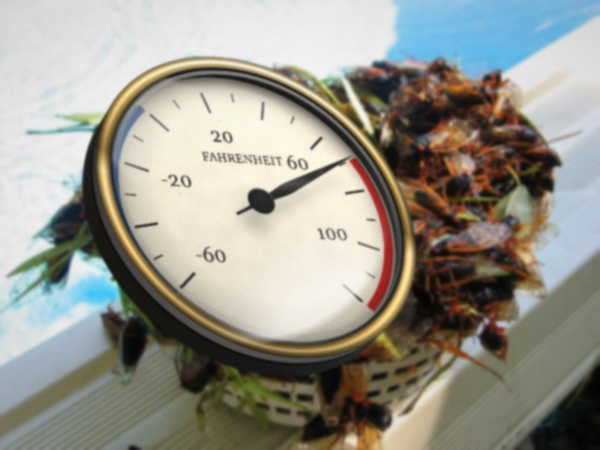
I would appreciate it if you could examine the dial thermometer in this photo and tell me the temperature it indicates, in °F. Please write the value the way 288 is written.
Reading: 70
